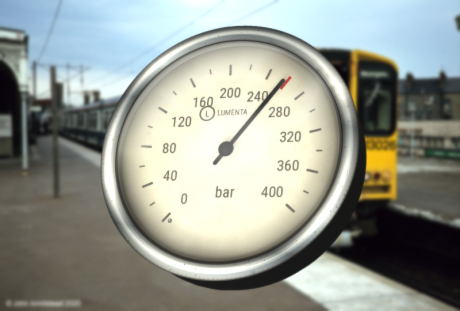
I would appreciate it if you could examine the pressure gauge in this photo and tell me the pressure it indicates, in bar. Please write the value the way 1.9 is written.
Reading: 260
